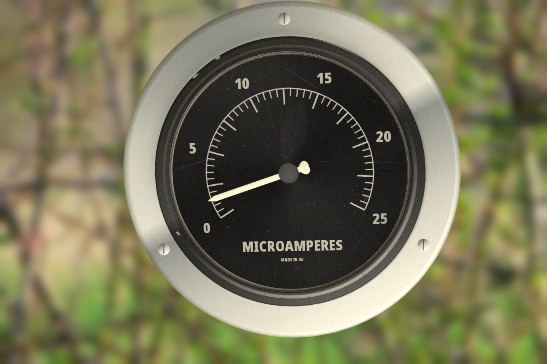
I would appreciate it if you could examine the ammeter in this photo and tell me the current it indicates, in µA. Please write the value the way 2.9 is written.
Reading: 1.5
